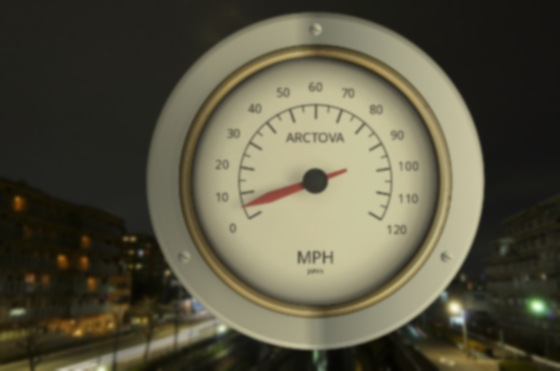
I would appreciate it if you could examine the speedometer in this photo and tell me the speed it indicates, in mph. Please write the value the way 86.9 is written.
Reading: 5
